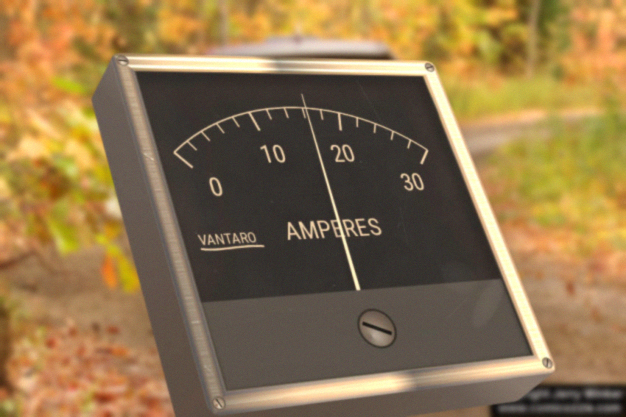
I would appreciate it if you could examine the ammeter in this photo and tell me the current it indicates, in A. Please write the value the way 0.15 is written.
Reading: 16
